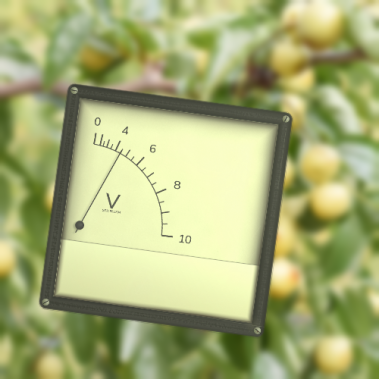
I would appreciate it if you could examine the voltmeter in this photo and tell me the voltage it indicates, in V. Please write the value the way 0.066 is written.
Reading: 4.5
